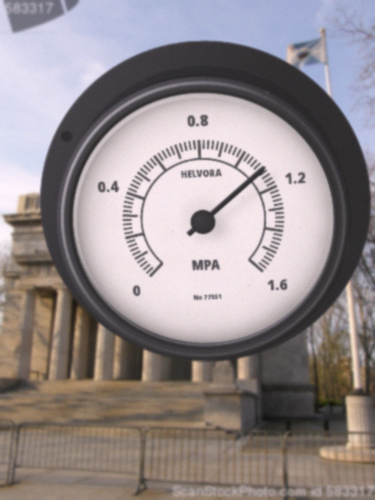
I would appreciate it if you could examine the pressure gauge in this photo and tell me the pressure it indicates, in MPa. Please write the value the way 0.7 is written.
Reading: 1.1
